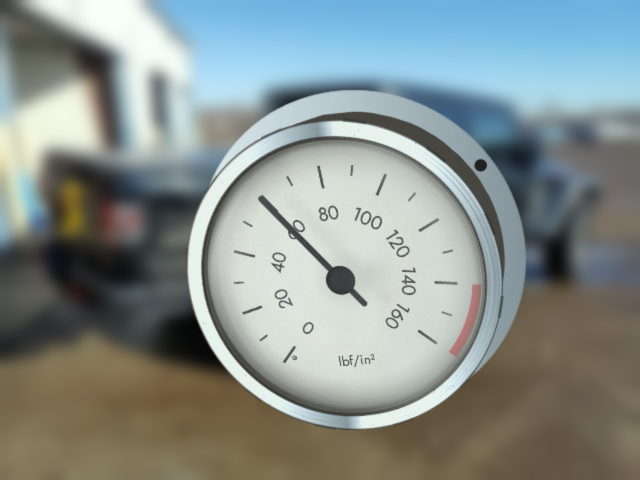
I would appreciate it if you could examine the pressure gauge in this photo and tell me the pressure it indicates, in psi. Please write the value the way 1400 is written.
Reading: 60
